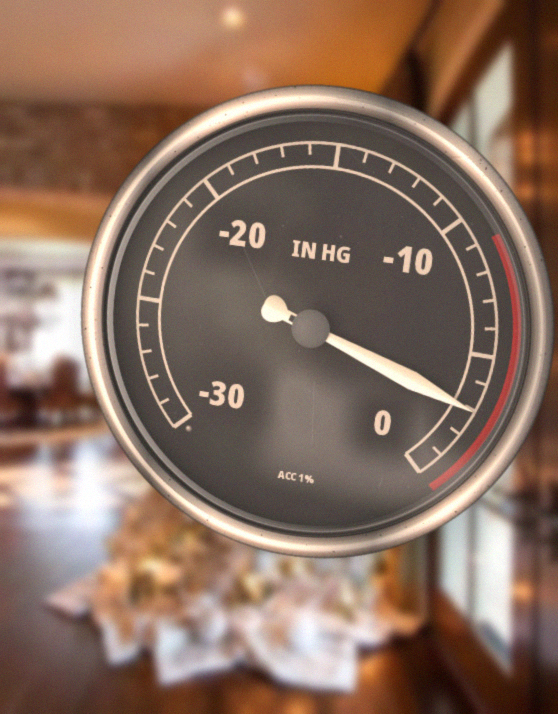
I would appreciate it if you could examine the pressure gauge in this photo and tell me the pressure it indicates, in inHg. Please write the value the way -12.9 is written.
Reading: -3
